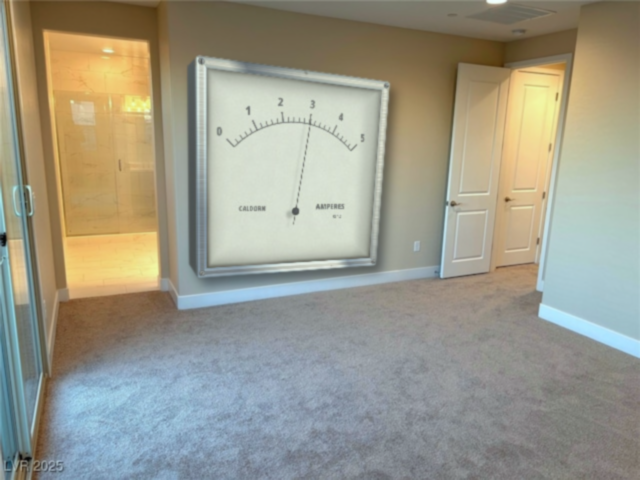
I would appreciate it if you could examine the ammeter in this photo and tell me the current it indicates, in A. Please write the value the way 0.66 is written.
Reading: 3
